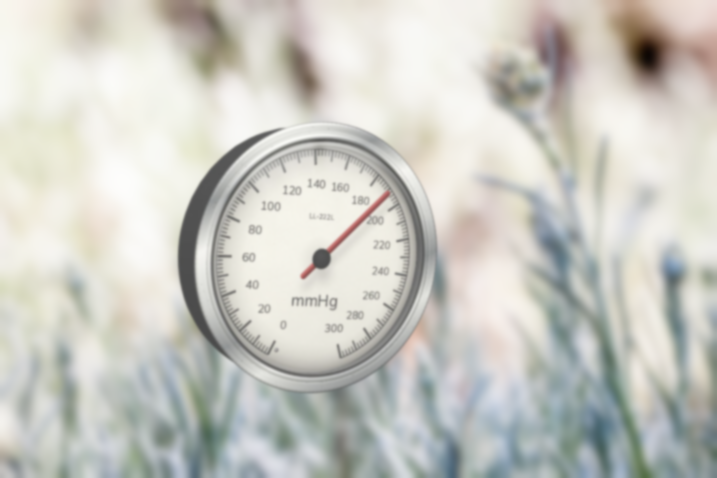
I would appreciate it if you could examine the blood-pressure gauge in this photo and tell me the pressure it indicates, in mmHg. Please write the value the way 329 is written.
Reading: 190
